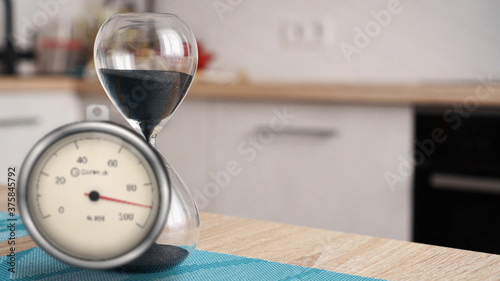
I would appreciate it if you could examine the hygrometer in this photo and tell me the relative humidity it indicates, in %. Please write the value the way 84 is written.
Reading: 90
